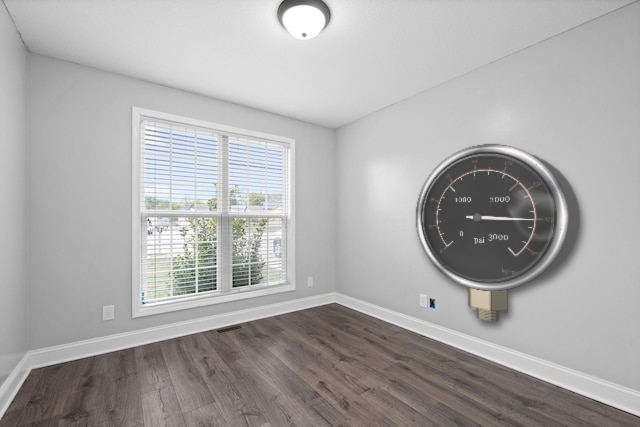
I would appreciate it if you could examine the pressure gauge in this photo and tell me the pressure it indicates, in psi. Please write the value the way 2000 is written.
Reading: 2500
